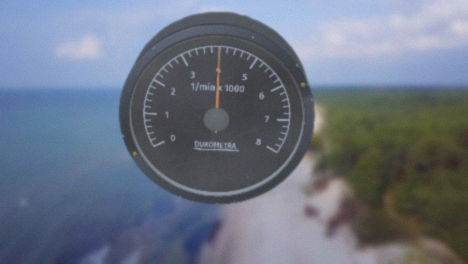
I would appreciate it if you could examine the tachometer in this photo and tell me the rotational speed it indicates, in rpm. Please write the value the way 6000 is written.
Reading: 4000
